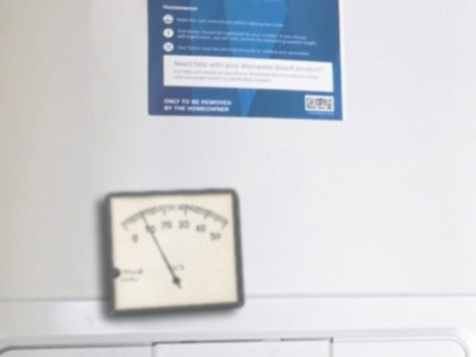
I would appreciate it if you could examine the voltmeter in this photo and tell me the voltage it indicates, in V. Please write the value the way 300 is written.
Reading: 10
